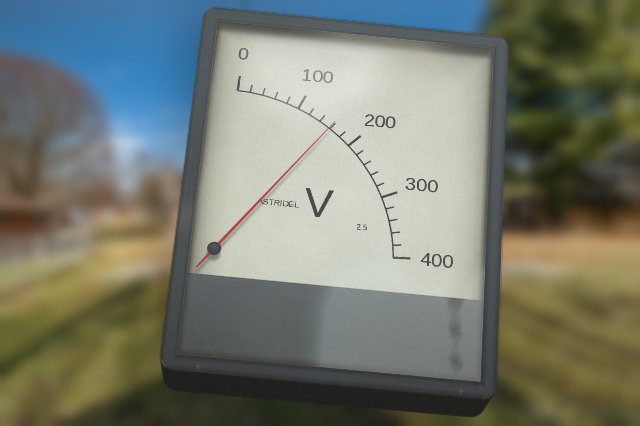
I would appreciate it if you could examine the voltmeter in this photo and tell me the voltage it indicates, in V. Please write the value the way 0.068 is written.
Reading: 160
